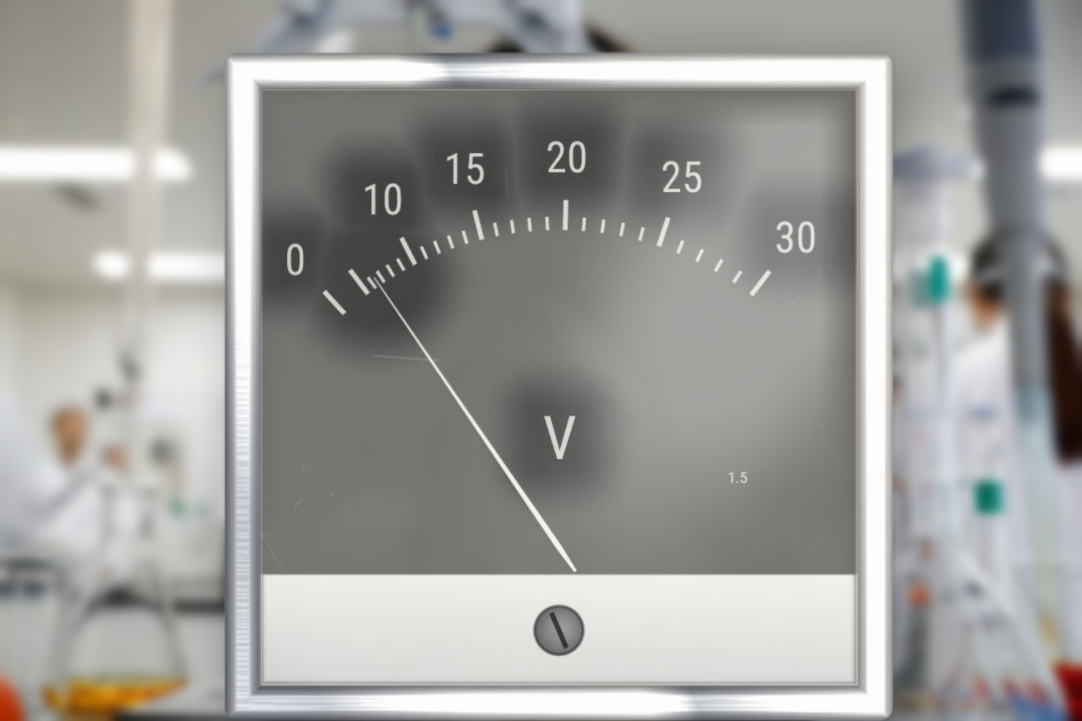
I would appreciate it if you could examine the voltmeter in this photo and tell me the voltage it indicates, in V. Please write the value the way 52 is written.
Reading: 6.5
